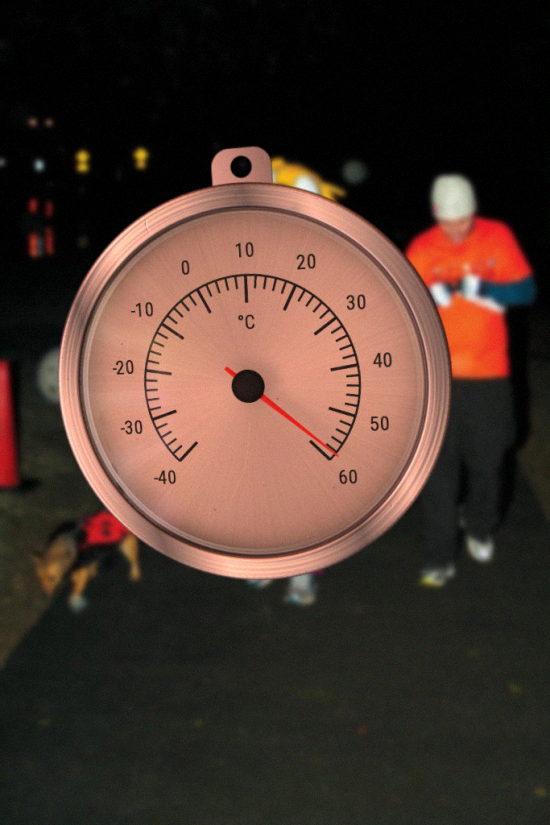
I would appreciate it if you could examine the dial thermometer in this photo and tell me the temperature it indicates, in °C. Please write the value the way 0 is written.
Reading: 58
